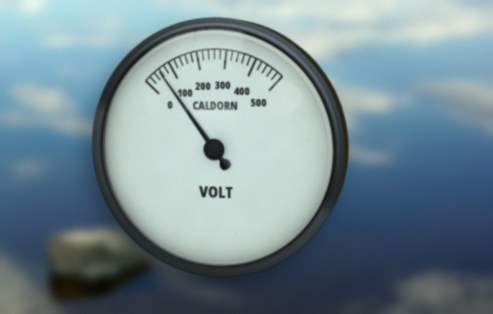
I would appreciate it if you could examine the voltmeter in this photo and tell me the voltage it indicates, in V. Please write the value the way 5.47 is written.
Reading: 60
